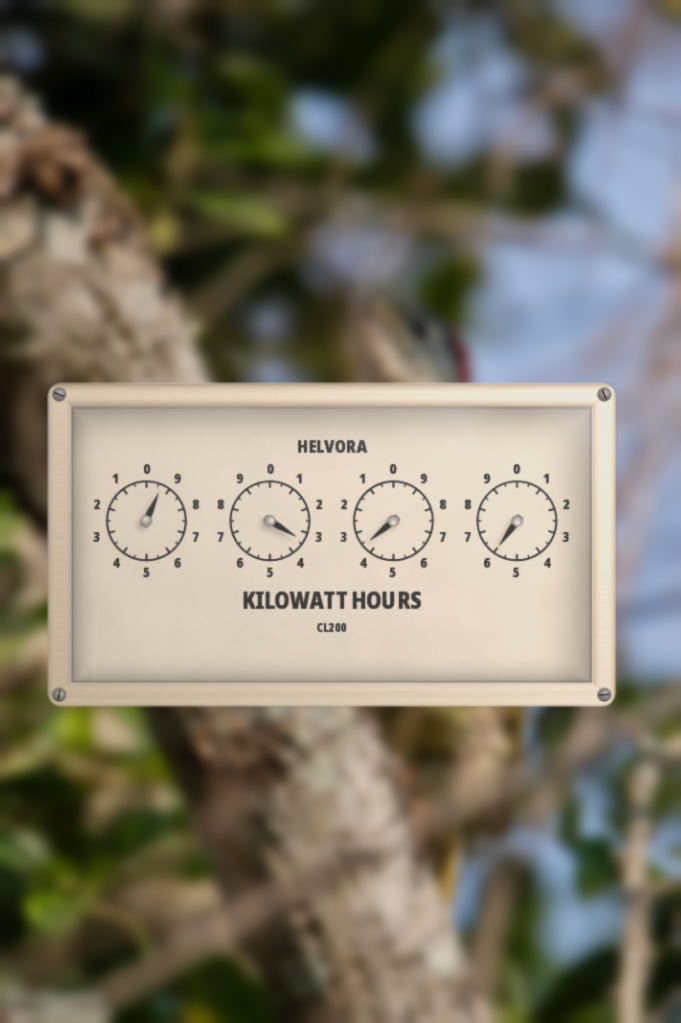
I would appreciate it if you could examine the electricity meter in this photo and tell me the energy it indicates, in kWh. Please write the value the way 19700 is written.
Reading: 9336
